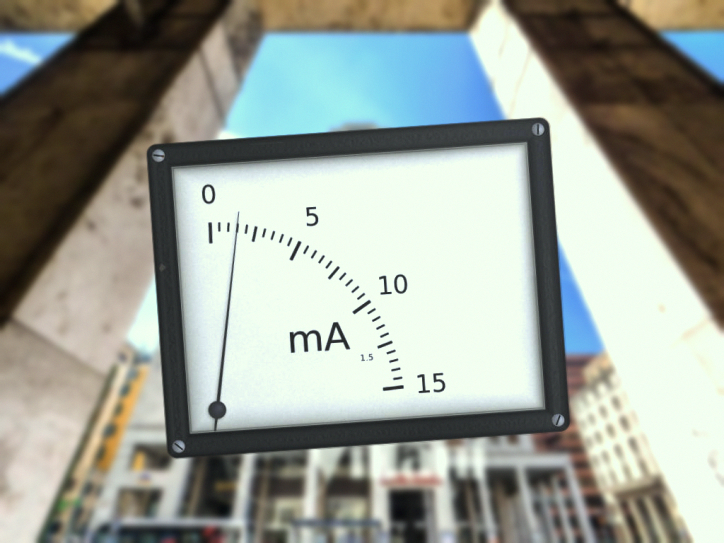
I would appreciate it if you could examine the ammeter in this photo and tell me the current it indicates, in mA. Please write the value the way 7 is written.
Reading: 1.5
